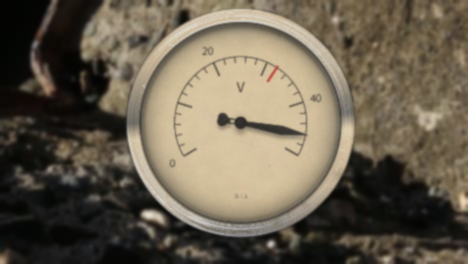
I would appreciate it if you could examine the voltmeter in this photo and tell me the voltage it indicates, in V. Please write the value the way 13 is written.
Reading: 46
